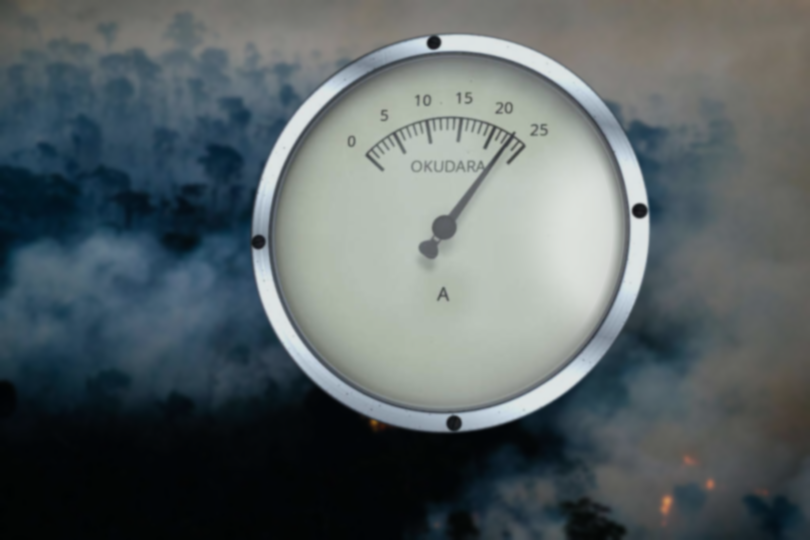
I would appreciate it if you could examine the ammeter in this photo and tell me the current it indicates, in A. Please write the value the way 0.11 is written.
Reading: 23
